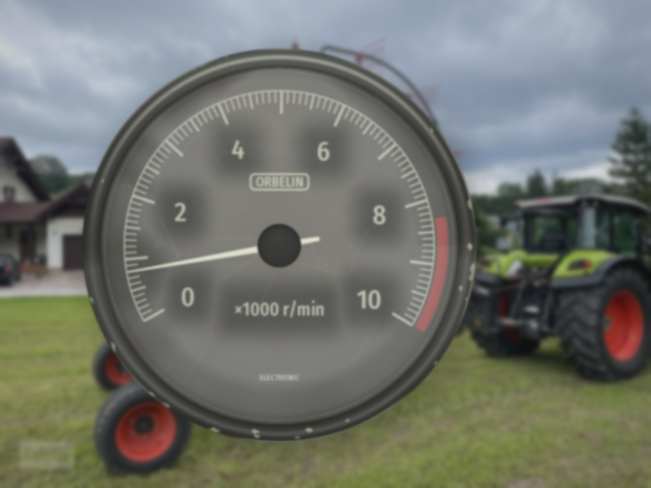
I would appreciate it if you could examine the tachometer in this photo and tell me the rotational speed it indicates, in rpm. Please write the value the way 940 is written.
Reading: 800
